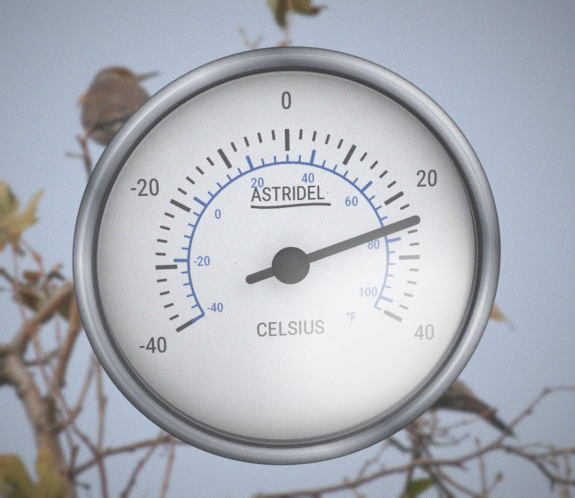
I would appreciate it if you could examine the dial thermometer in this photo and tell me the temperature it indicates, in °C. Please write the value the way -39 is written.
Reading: 24
